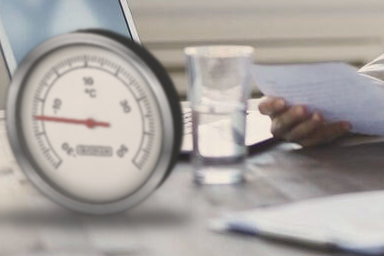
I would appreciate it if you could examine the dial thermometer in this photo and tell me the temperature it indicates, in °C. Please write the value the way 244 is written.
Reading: -15
